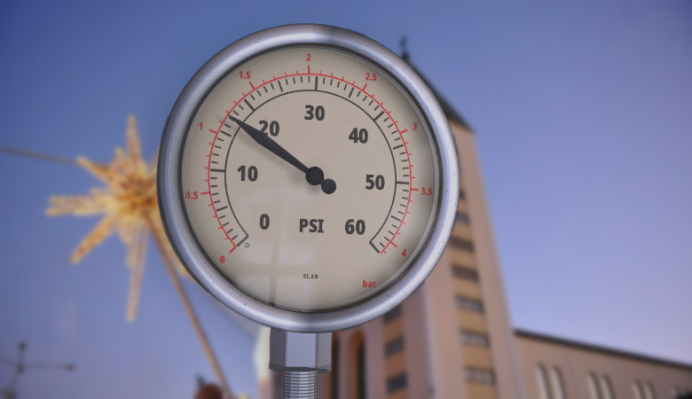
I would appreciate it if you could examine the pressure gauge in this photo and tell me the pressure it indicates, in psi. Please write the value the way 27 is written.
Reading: 17
